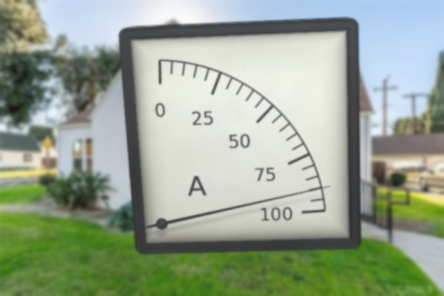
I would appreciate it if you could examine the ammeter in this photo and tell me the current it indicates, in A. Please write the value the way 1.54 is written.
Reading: 90
